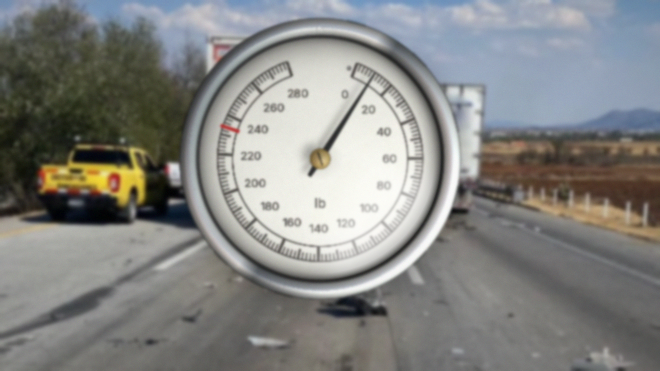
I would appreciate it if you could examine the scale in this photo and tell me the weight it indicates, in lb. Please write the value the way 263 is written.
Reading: 10
